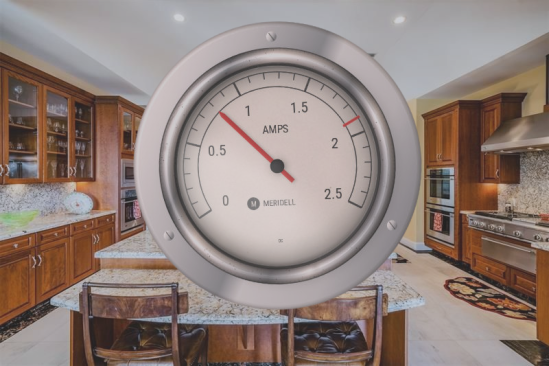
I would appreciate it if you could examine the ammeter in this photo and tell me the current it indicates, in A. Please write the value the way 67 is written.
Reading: 0.8
